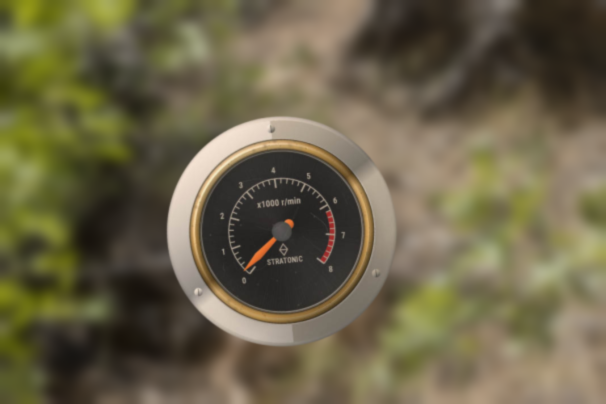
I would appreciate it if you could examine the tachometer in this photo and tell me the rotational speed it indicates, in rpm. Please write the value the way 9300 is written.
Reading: 200
